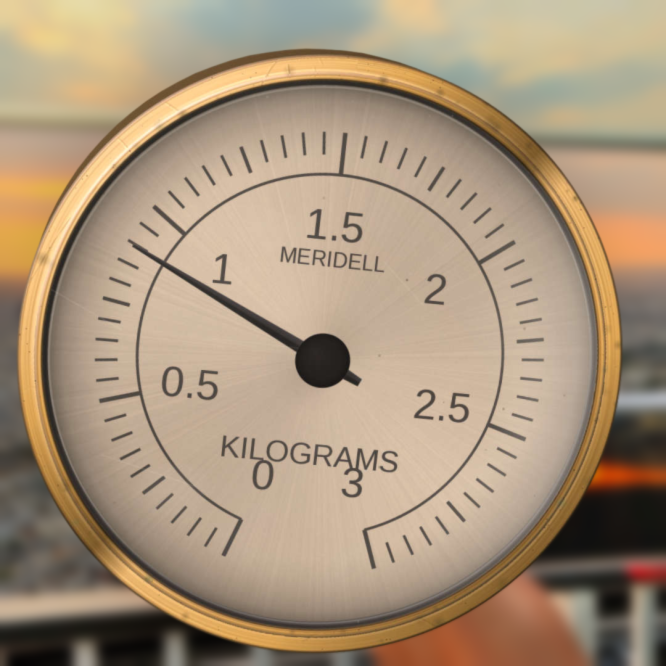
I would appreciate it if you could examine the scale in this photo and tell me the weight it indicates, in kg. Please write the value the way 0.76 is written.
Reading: 0.9
